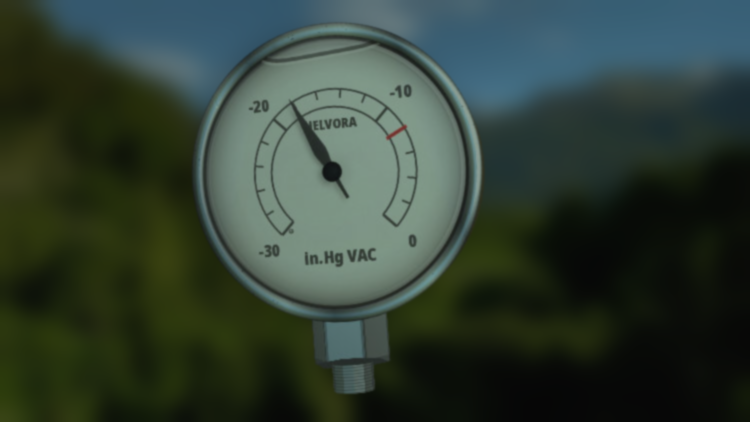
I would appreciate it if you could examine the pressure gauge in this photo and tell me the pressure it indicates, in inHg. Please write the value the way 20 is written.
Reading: -18
